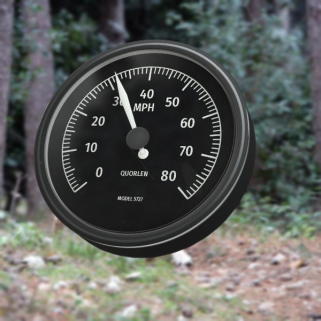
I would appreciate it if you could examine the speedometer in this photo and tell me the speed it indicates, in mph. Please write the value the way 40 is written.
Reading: 32
